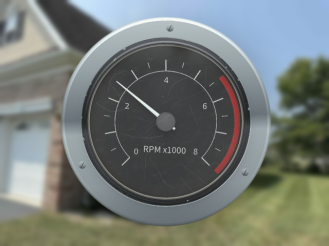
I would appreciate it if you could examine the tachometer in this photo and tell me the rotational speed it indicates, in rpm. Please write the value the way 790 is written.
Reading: 2500
